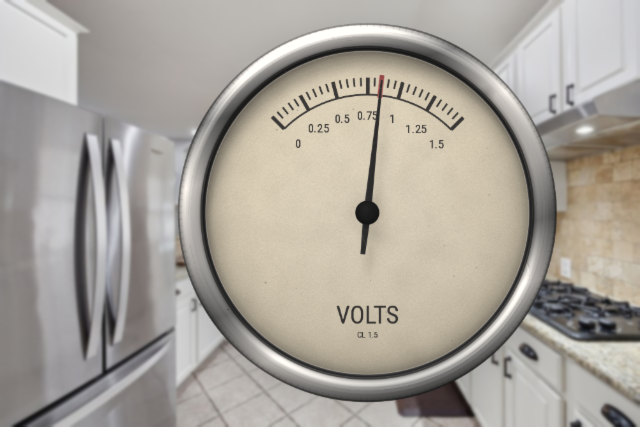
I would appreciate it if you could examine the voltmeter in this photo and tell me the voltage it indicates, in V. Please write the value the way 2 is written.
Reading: 0.85
